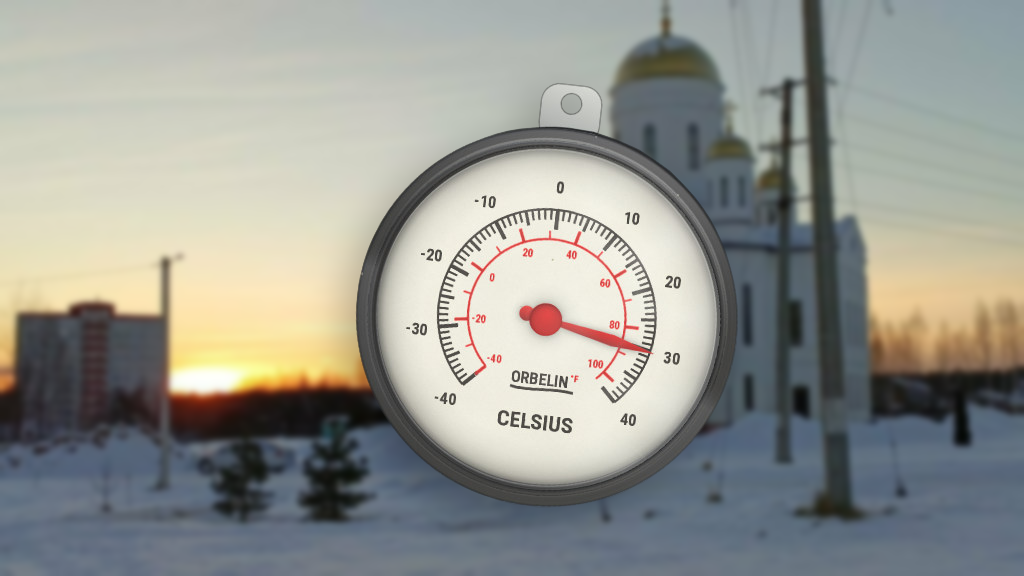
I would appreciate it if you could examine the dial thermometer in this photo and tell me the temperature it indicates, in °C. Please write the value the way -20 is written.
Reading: 30
